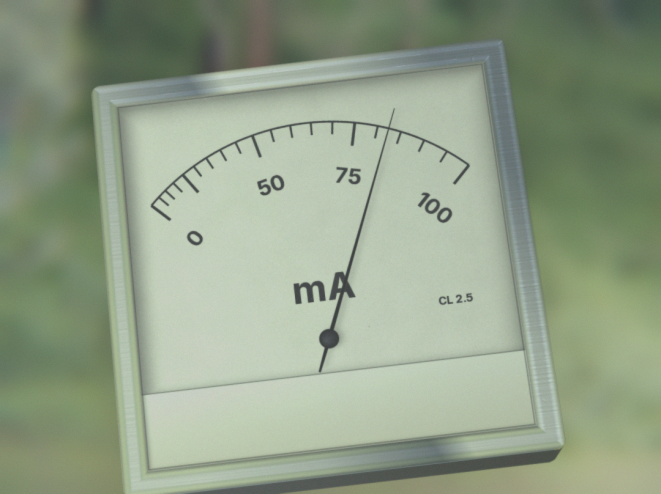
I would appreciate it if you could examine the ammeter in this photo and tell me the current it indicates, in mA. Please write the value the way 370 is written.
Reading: 82.5
